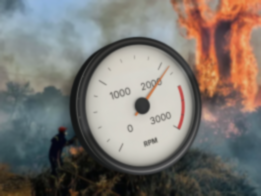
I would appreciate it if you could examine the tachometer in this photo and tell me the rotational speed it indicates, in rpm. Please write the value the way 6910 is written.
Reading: 2100
